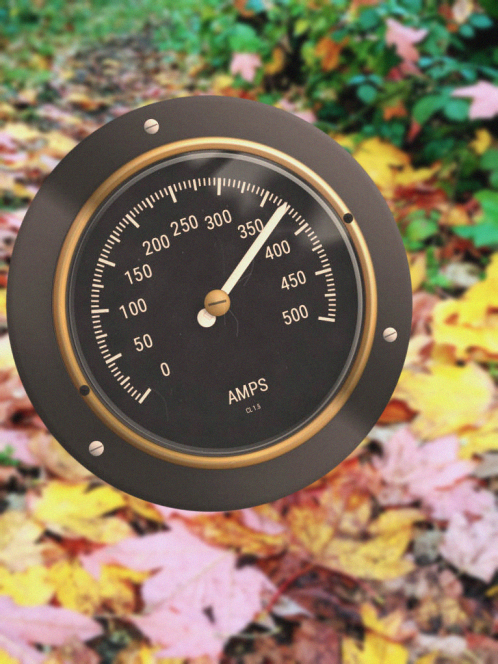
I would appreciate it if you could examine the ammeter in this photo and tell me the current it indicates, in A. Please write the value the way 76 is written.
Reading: 370
